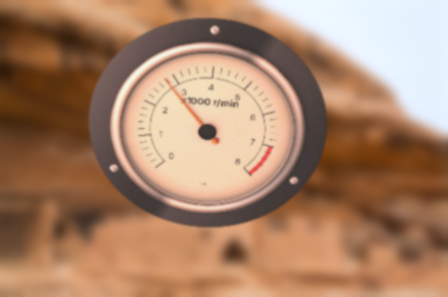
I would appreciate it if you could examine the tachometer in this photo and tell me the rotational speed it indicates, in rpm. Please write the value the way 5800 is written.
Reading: 2800
